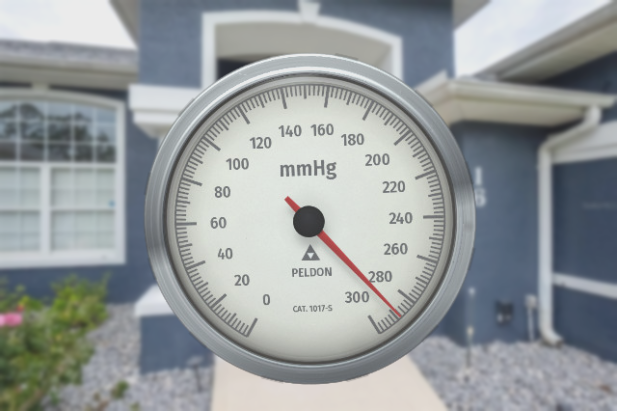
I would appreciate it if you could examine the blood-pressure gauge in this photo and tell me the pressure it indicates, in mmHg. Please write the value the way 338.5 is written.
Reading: 288
